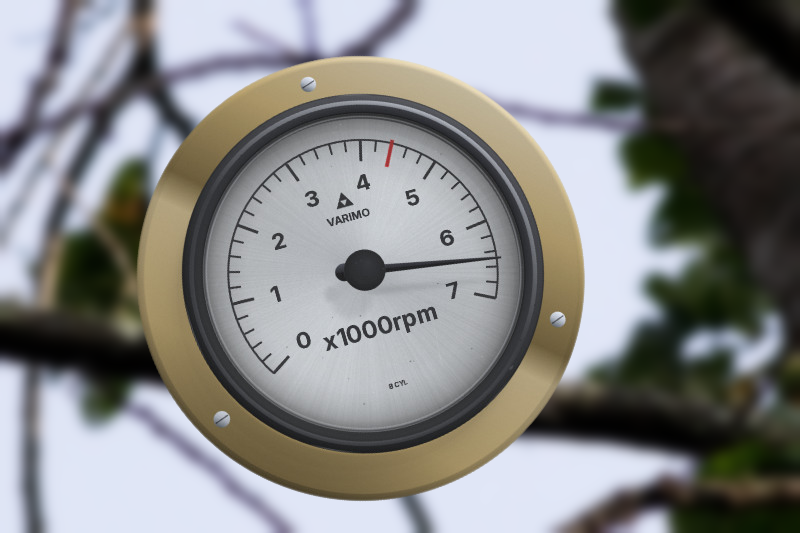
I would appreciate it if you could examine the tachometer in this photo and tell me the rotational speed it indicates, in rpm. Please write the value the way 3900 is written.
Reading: 6500
